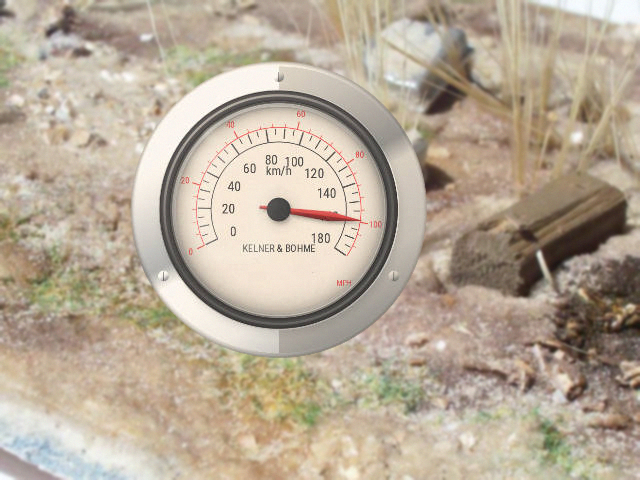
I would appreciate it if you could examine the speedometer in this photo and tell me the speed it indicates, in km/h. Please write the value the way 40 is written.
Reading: 160
